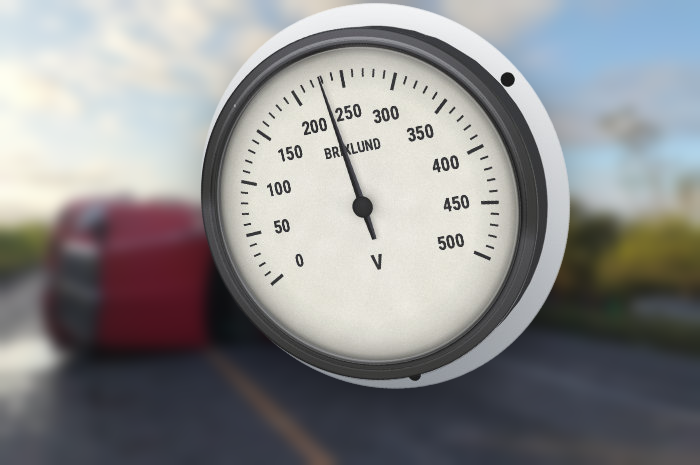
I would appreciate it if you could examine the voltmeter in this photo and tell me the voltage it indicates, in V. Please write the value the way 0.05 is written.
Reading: 230
